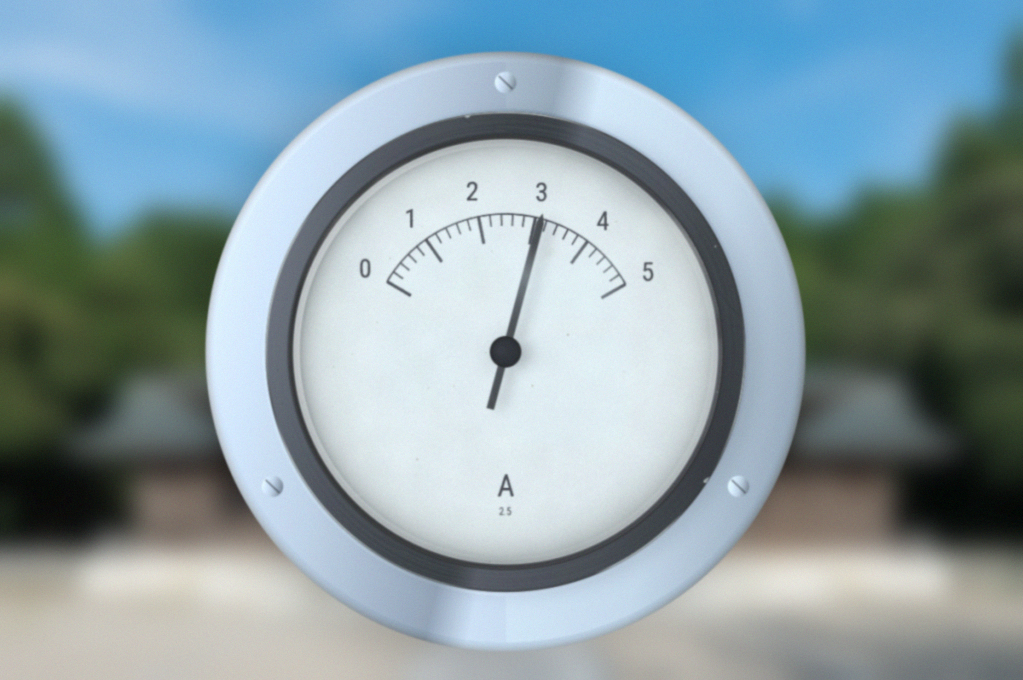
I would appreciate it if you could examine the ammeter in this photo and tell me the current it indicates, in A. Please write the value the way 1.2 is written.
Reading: 3.1
